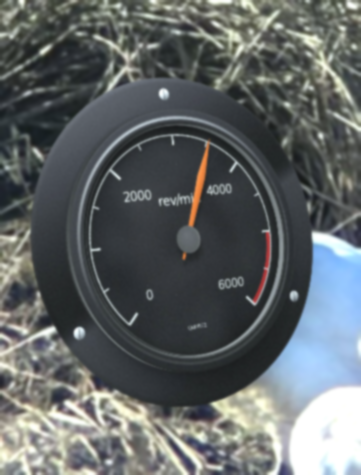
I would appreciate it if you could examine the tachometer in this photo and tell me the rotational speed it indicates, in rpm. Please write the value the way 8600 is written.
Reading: 3500
